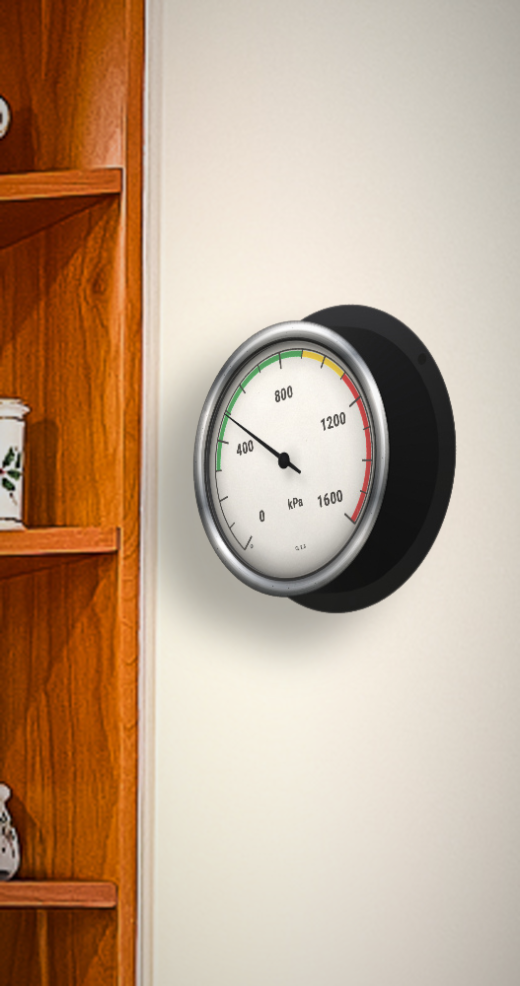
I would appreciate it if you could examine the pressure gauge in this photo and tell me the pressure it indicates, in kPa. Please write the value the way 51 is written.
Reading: 500
